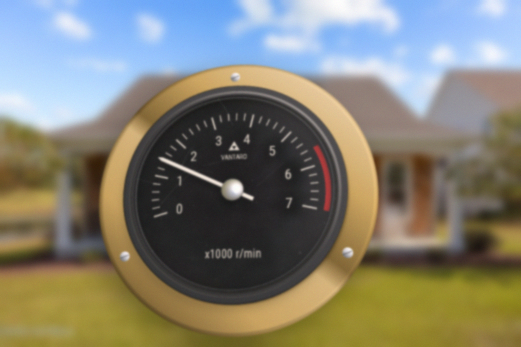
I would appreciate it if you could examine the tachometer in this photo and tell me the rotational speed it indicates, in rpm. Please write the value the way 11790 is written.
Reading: 1400
